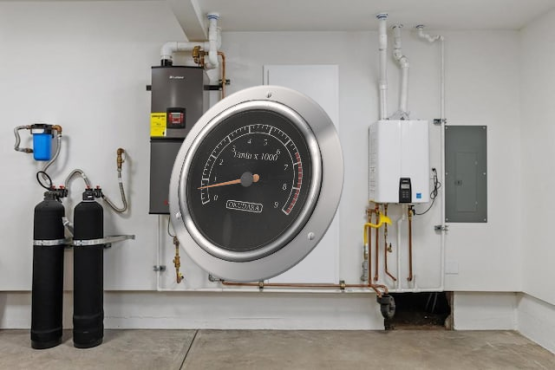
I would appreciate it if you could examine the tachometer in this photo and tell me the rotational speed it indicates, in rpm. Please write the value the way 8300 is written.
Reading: 600
